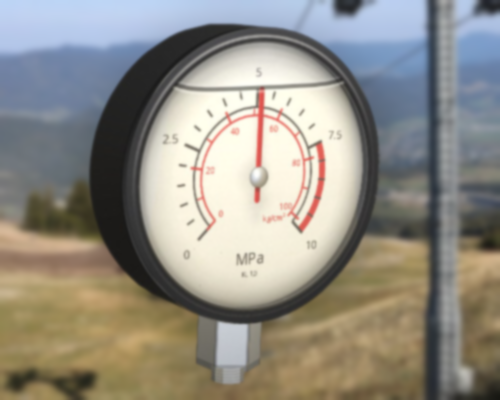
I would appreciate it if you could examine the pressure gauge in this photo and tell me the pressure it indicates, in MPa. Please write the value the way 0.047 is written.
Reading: 5
